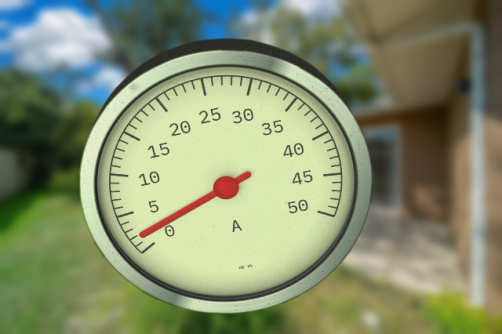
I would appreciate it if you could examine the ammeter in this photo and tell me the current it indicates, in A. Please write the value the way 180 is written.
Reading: 2
